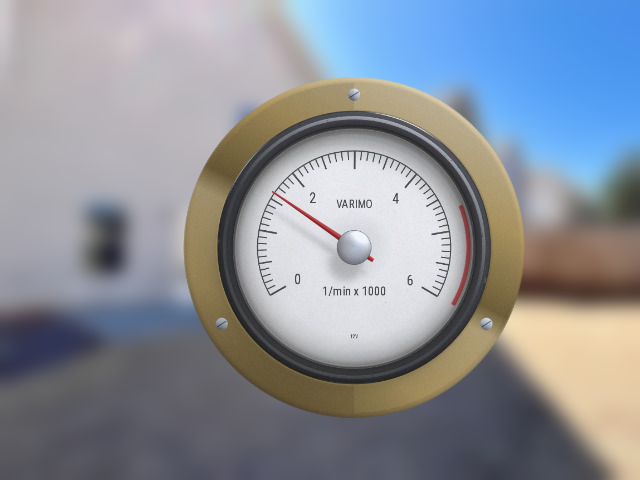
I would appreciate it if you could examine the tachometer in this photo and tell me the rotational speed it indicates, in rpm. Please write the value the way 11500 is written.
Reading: 1600
